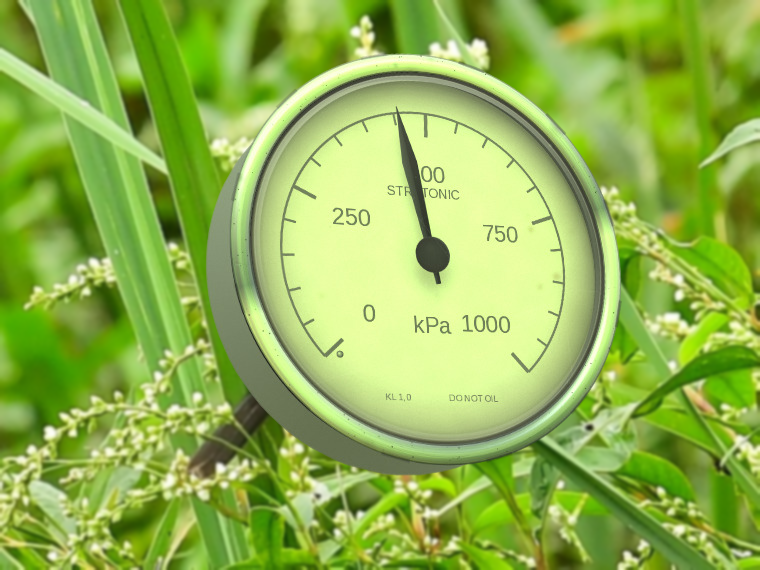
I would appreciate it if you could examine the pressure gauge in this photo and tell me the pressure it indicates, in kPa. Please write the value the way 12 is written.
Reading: 450
